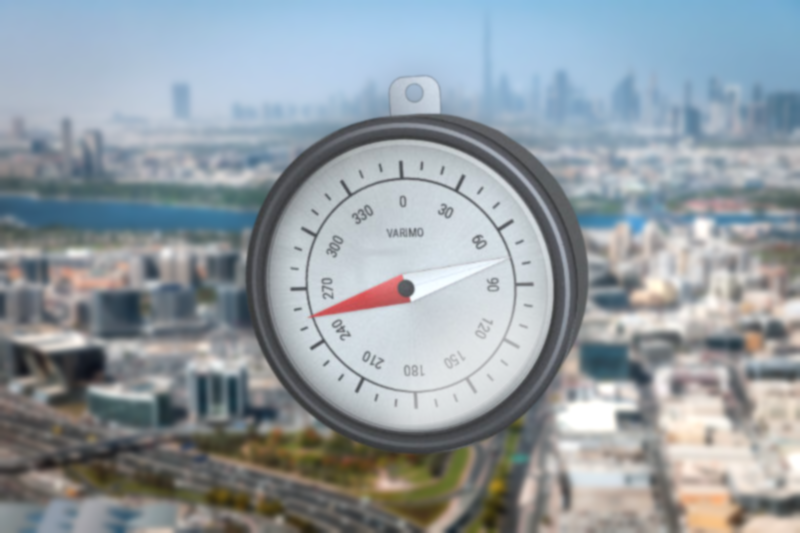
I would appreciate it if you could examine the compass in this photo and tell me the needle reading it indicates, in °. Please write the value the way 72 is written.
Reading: 255
